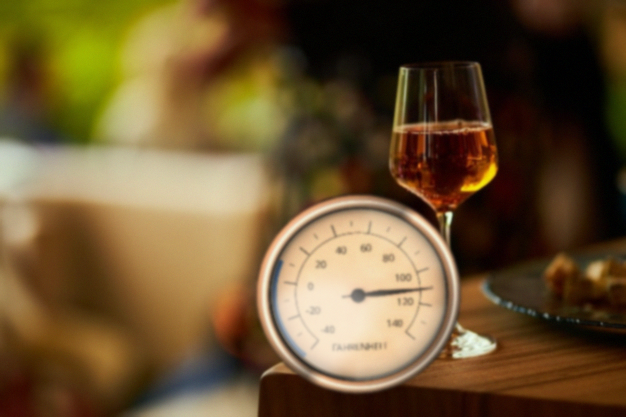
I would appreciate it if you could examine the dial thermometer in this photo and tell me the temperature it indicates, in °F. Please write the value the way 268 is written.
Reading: 110
